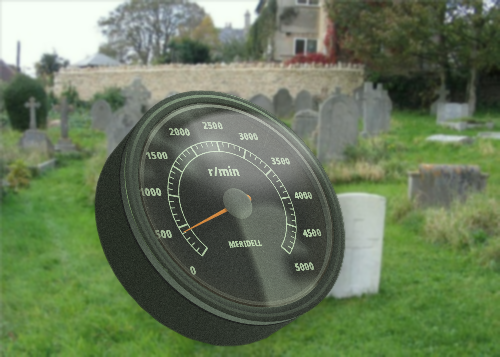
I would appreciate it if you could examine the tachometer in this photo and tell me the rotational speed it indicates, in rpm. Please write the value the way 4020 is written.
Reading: 400
